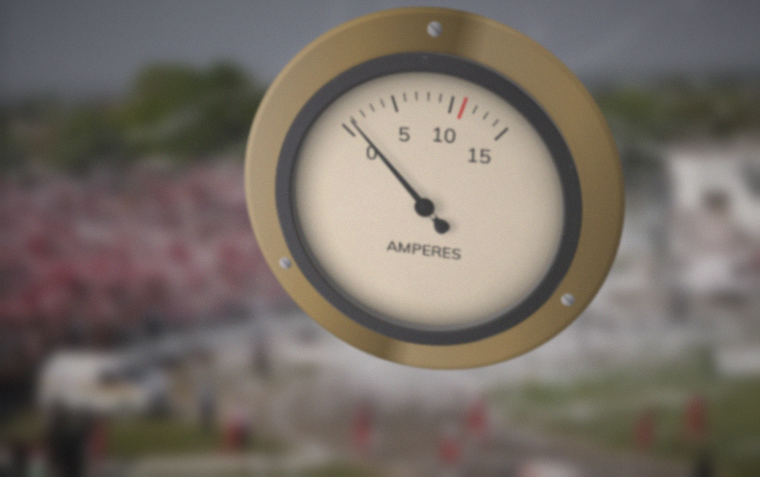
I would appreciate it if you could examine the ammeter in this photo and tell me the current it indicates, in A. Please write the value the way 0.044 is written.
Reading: 1
